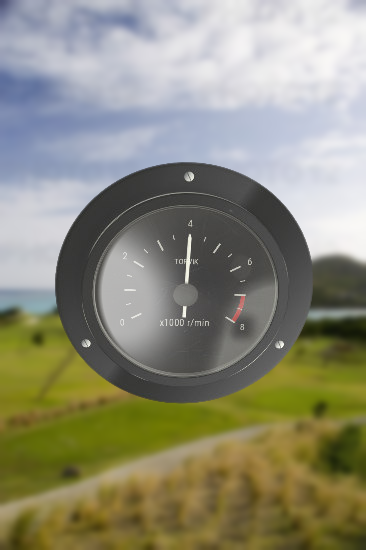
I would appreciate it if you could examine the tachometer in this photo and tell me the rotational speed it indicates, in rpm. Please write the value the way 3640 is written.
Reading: 4000
